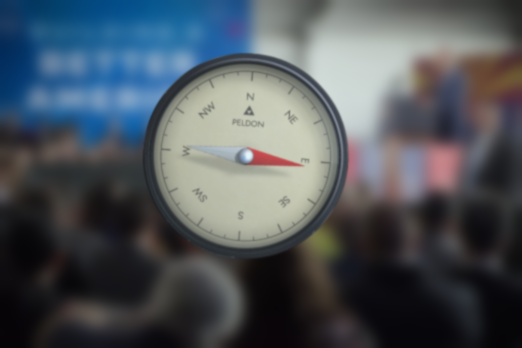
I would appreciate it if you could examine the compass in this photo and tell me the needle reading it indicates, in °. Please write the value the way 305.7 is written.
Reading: 95
